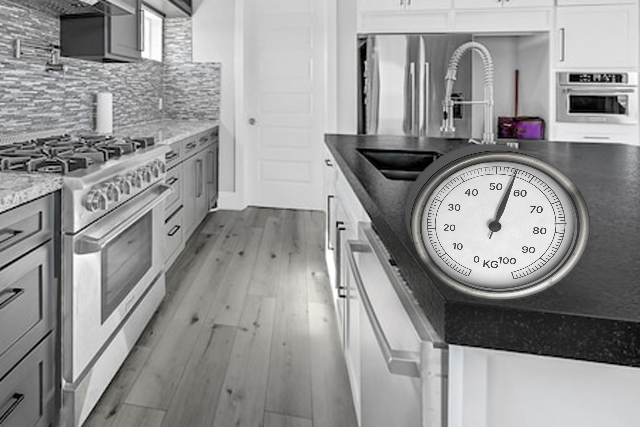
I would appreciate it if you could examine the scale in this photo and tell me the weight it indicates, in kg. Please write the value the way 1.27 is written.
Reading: 55
